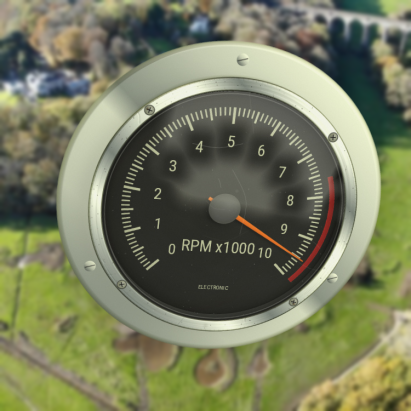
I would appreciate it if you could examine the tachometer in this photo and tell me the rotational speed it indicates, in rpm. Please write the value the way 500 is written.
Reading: 9500
